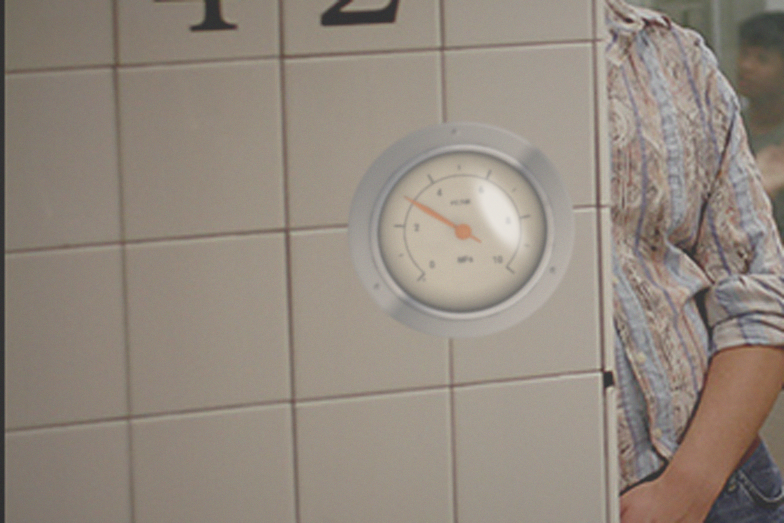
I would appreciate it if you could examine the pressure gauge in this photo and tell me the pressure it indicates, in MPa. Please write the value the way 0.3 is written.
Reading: 3
